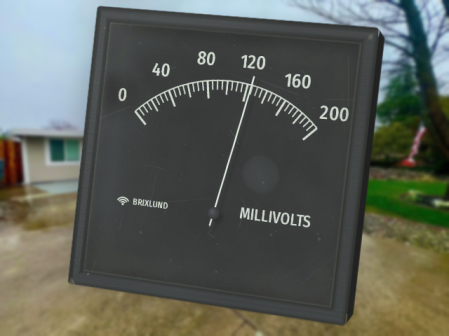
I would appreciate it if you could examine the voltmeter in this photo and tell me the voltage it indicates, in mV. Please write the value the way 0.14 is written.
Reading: 125
